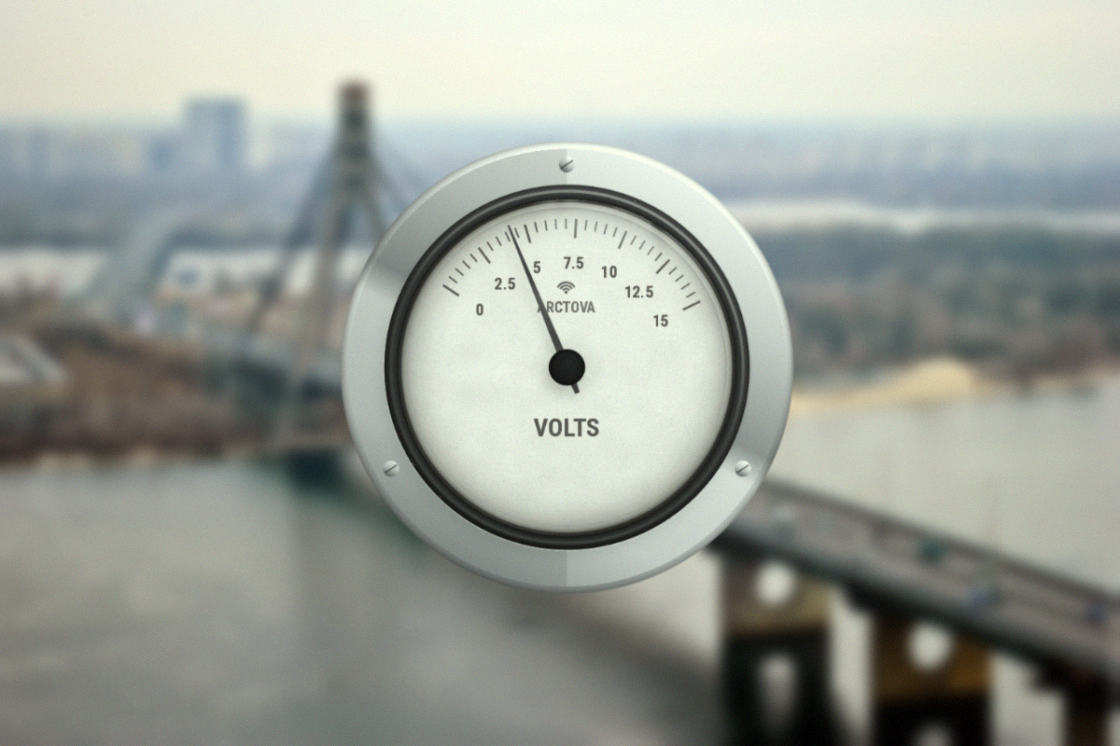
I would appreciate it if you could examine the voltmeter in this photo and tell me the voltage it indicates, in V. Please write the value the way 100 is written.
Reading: 4.25
